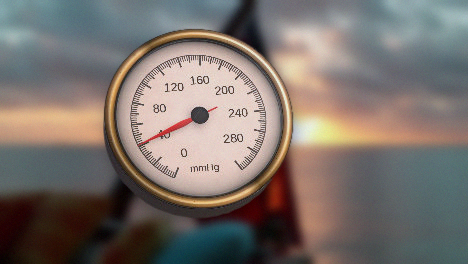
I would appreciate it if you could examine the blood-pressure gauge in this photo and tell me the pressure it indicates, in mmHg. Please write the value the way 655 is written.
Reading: 40
